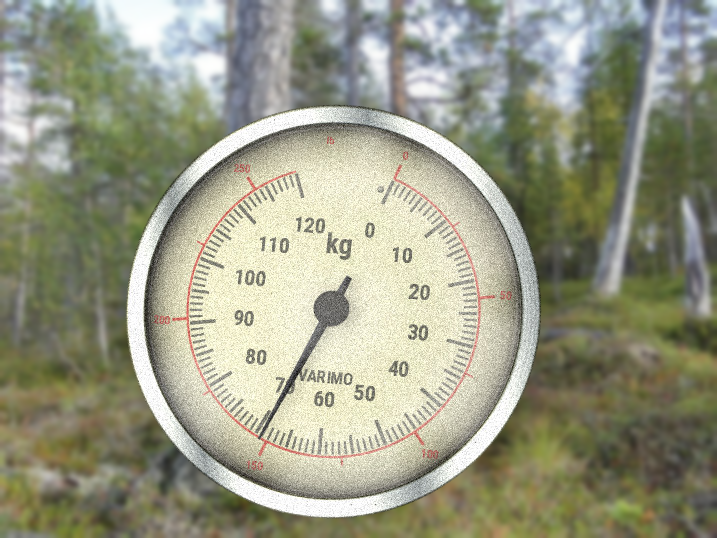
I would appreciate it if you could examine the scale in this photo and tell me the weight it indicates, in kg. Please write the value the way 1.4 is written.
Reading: 69
